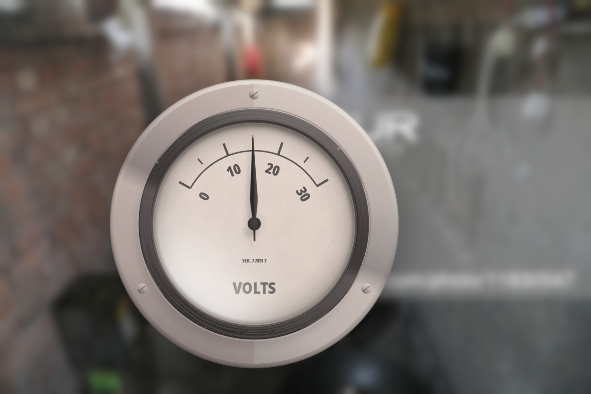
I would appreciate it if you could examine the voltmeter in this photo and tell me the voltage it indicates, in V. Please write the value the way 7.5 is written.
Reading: 15
